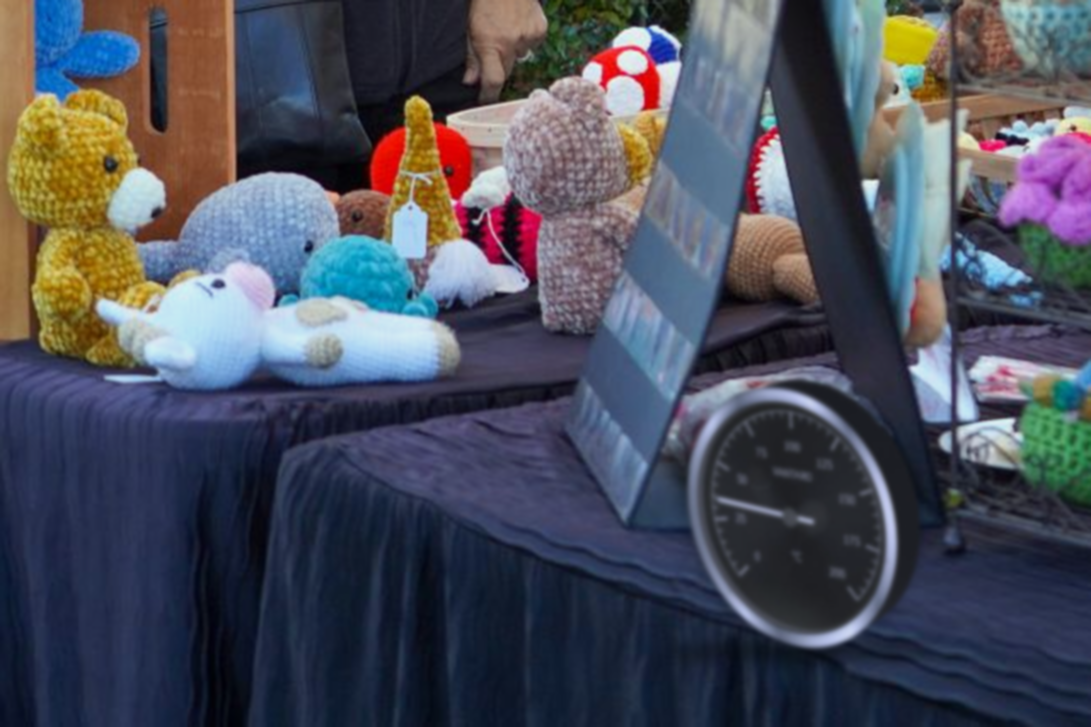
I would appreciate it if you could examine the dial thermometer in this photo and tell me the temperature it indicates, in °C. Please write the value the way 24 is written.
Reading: 35
